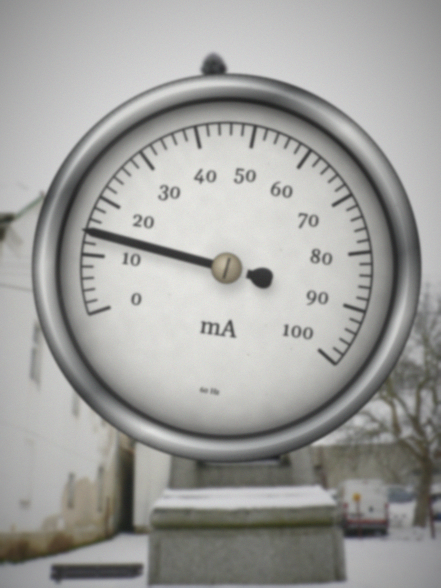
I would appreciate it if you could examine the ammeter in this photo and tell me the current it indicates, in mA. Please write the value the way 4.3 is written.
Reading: 14
